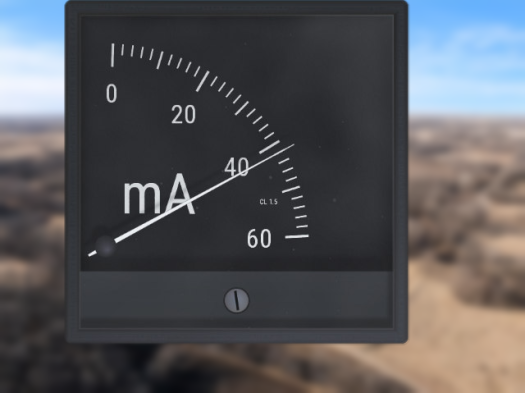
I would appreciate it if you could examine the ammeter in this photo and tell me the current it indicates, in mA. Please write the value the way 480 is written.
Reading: 42
